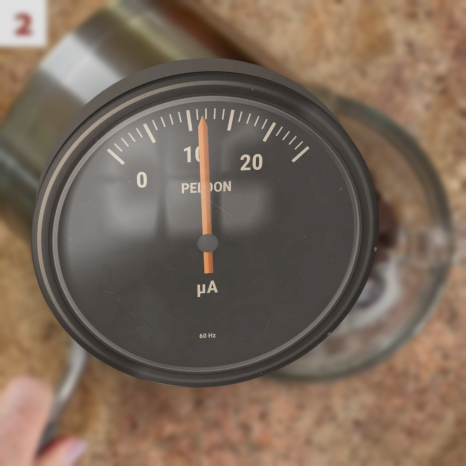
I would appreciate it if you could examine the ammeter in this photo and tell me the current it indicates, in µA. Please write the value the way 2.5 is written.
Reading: 11.5
